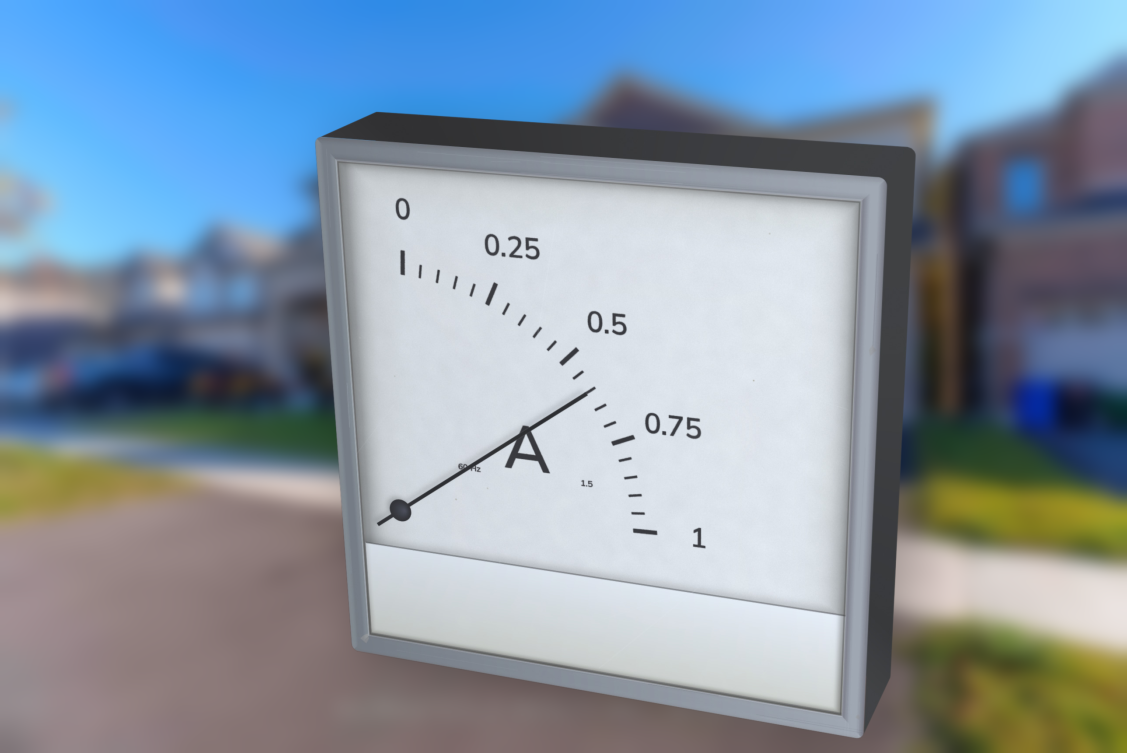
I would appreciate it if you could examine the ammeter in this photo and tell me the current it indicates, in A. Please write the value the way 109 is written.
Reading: 0.6
